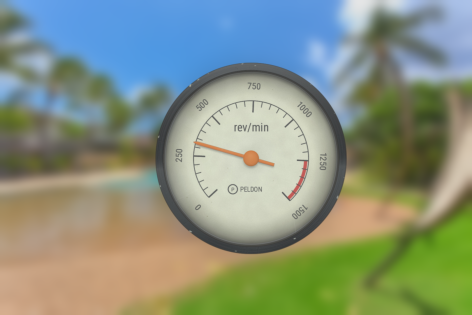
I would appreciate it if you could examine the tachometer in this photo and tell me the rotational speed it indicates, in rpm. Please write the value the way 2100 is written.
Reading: 325
